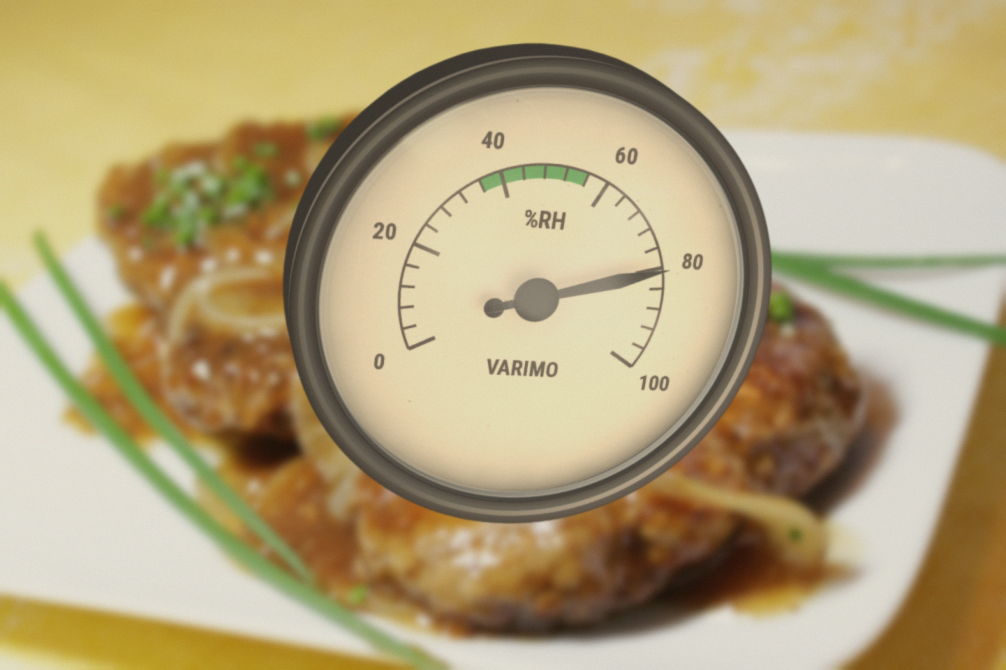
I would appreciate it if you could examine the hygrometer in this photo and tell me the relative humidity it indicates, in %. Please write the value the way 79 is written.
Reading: 80
